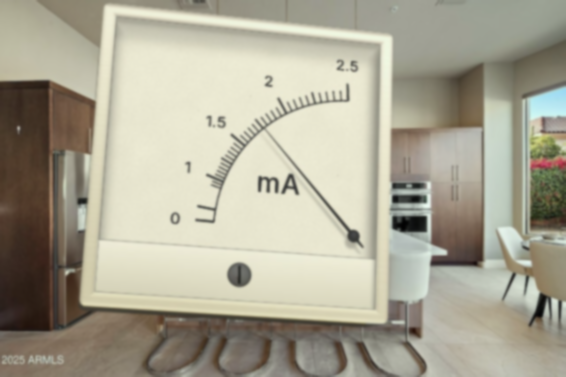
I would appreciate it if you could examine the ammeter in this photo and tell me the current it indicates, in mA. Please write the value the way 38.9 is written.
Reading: 1.75
